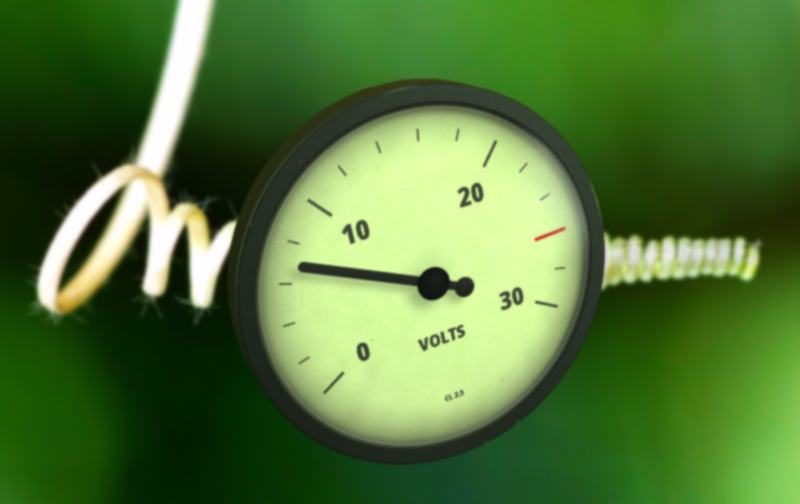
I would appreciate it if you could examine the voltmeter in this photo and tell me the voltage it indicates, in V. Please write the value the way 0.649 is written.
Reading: 7
